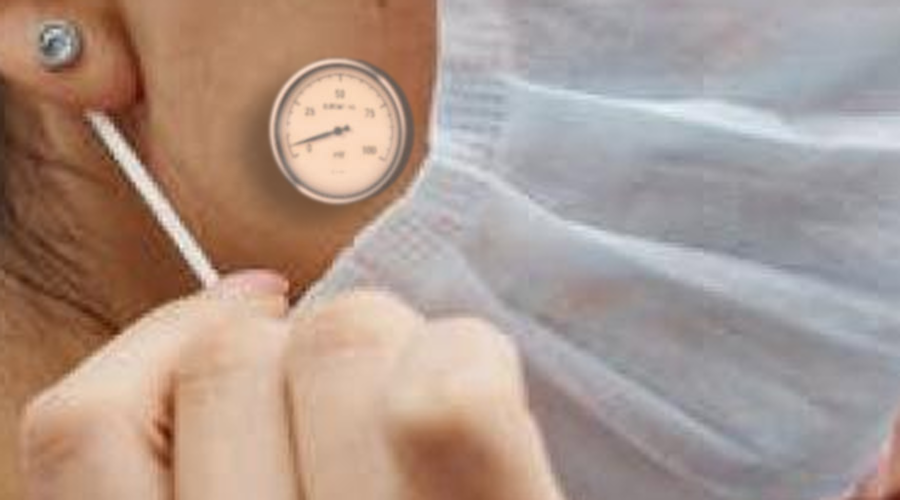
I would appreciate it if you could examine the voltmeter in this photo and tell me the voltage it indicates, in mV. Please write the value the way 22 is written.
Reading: 5
